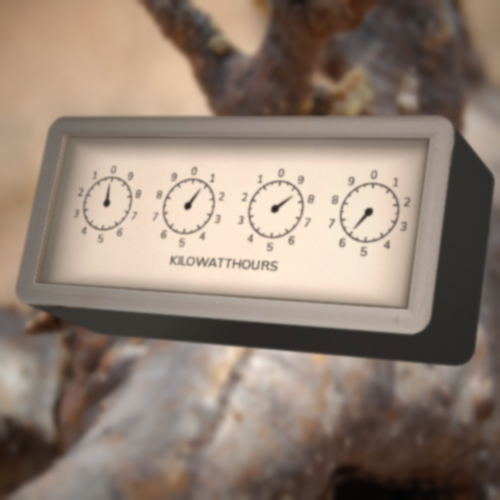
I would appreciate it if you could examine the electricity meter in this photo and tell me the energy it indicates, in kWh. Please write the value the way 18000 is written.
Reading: 86
